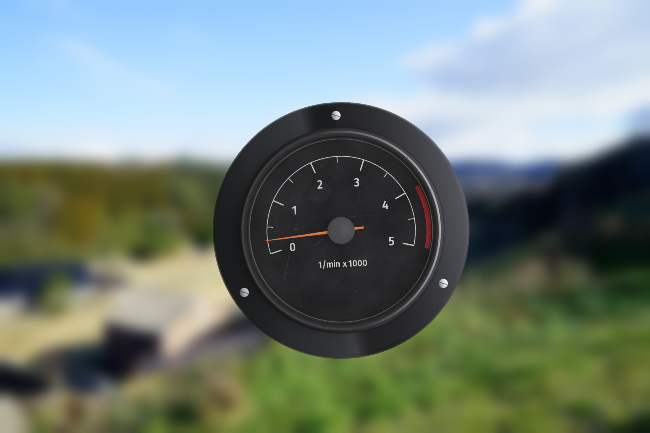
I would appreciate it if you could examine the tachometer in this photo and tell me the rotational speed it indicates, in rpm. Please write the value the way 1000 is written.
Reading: 250
